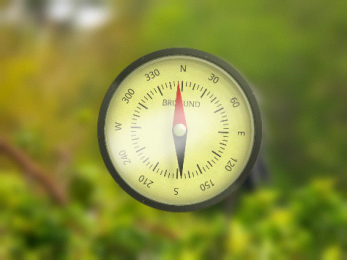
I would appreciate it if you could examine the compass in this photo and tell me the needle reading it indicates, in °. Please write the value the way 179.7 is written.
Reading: 355
